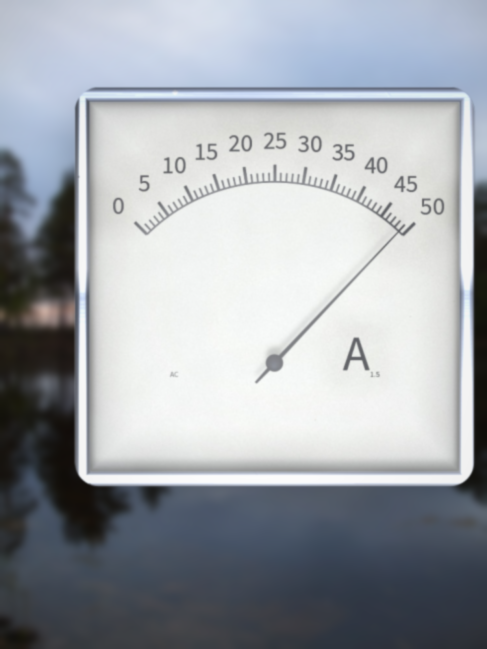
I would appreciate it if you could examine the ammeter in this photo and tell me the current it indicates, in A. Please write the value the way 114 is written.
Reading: 49
